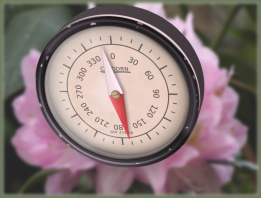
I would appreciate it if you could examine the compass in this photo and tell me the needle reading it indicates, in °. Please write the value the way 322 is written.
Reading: 170
